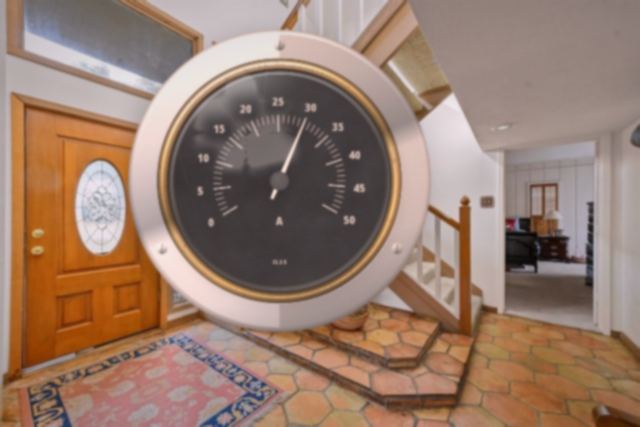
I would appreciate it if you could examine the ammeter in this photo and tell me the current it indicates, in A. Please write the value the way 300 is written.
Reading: 30
